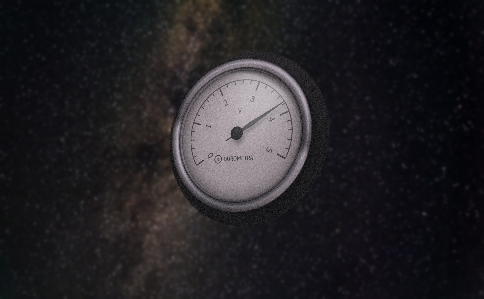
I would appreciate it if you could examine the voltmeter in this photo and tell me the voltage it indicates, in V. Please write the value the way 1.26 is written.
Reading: 3.8
